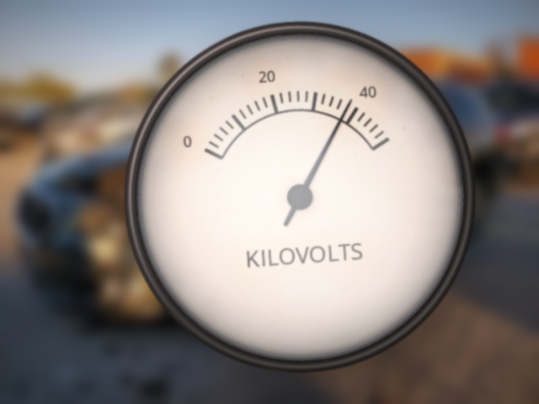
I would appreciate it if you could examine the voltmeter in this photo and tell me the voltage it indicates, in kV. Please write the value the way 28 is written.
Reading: 38
